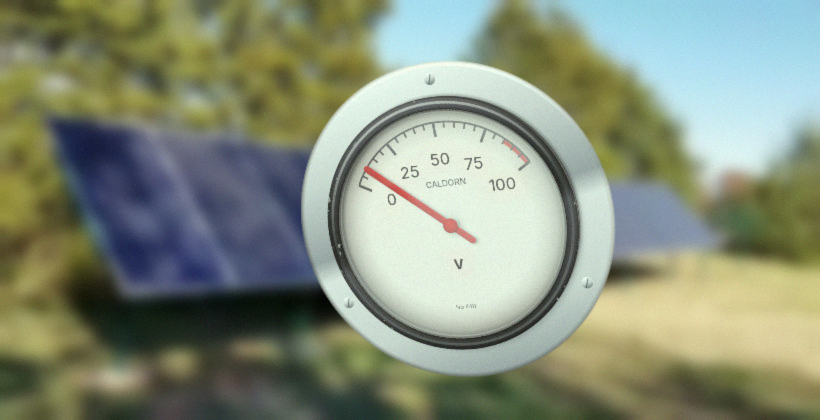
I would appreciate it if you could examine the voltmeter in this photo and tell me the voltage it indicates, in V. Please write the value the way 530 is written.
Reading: 10
